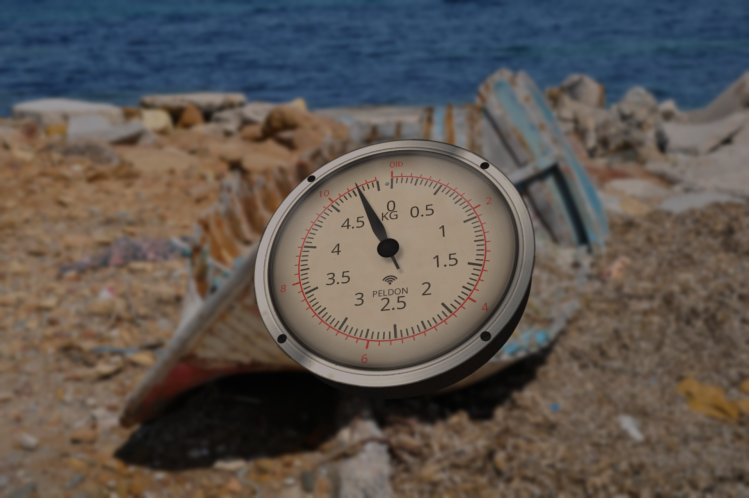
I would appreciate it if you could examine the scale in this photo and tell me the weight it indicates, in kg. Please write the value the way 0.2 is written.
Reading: 4.8
